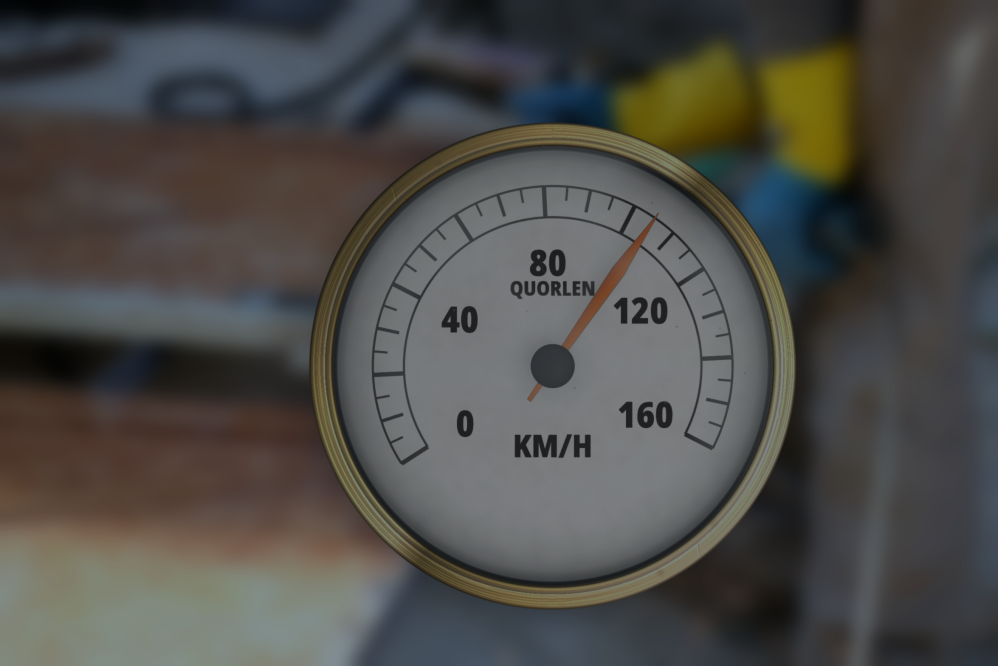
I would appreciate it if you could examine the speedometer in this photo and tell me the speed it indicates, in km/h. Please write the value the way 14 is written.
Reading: 105
